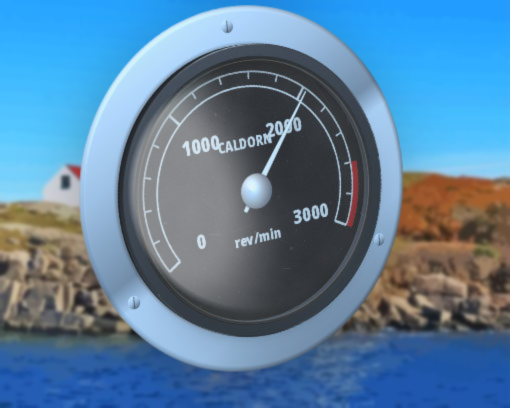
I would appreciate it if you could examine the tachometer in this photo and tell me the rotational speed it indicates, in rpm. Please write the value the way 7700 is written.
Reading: 2000
